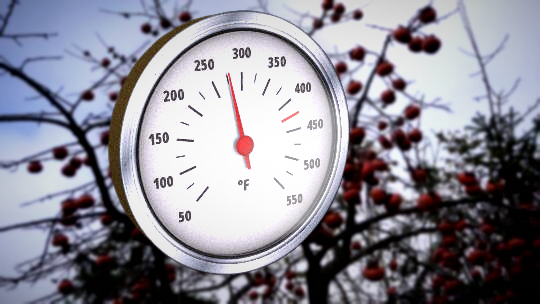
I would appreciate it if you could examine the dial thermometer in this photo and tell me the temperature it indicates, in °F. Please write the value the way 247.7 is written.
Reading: 275
